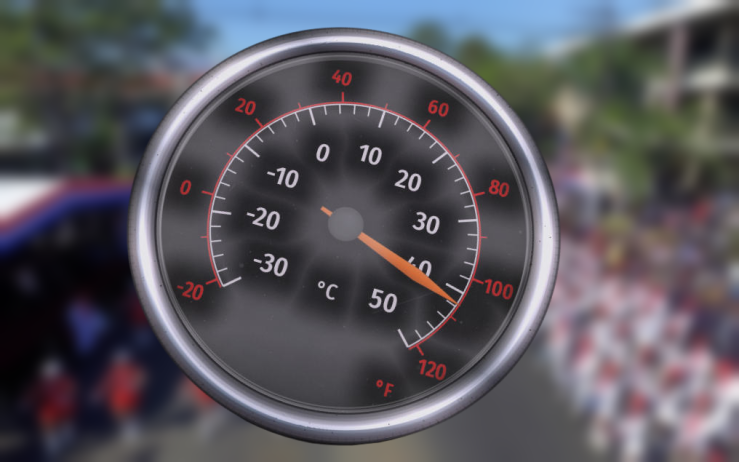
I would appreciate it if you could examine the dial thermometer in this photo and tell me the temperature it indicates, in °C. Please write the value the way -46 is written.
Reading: 42
